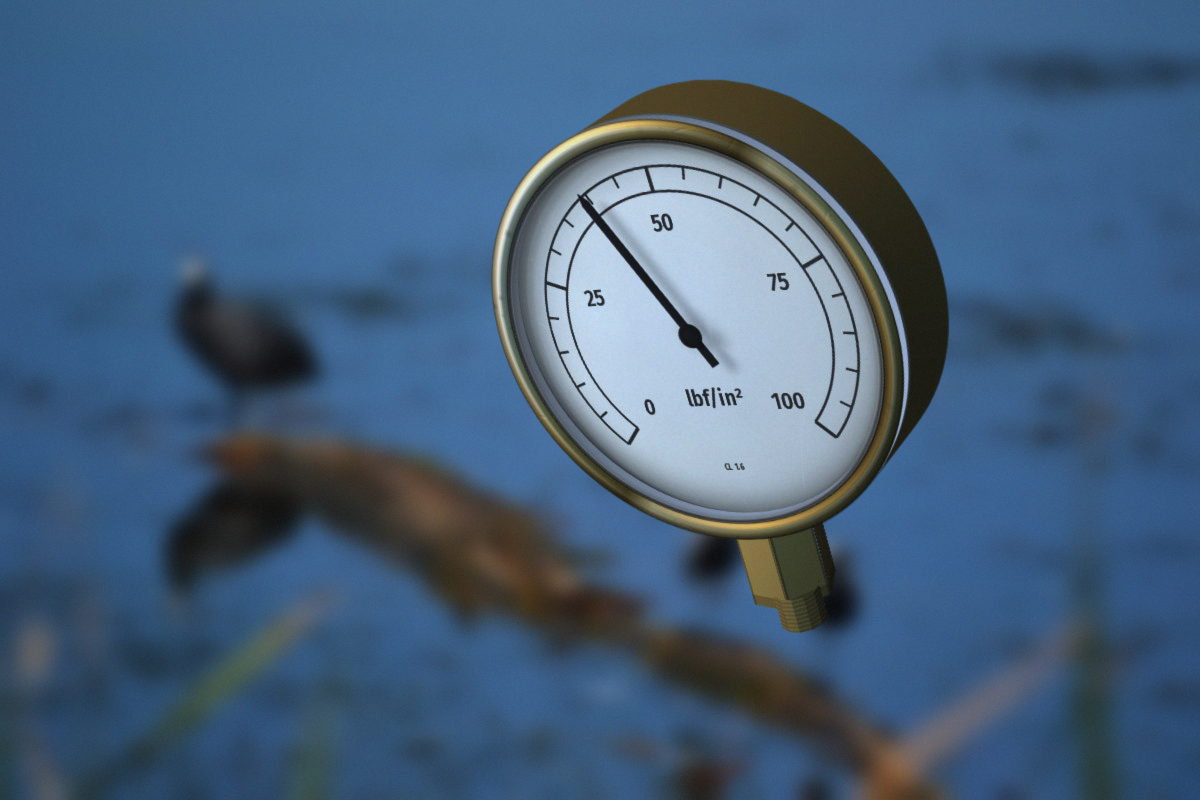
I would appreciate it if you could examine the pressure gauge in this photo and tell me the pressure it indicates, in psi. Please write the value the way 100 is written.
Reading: 40
